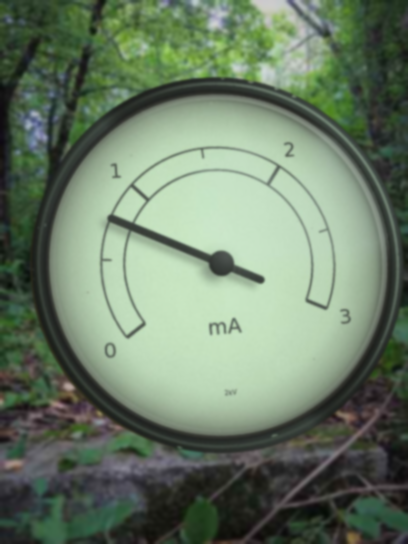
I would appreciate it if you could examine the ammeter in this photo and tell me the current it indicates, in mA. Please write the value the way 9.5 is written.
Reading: 0.75
